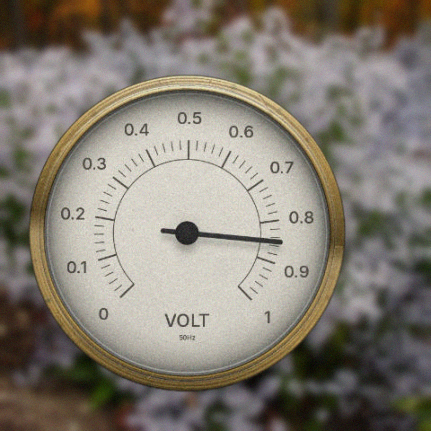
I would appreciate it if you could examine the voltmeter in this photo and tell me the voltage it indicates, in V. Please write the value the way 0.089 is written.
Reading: 0.85
